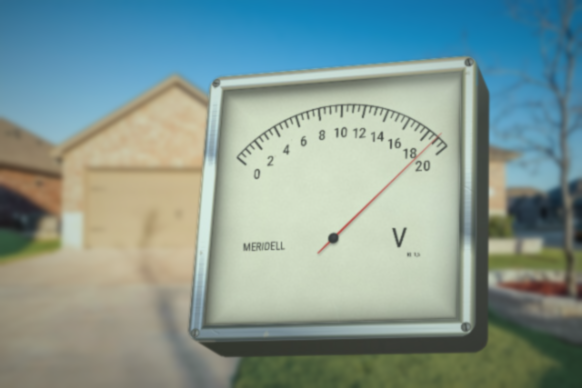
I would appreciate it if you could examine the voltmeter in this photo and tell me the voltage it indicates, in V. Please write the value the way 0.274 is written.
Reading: 19
